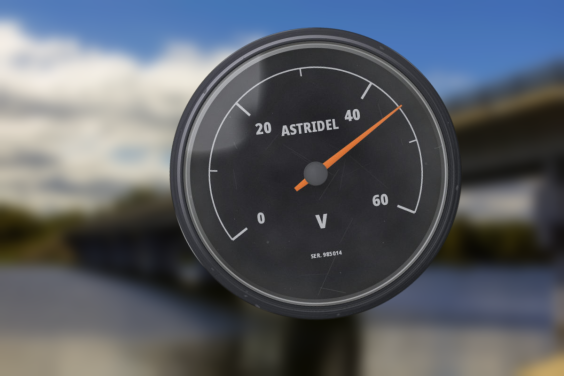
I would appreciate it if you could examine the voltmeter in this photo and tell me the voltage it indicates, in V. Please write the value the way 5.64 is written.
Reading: 45
